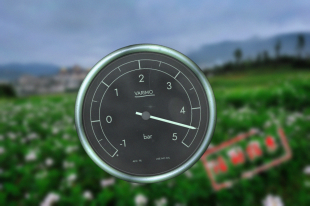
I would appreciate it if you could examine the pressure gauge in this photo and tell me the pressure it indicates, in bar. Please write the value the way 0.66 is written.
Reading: 4.5
